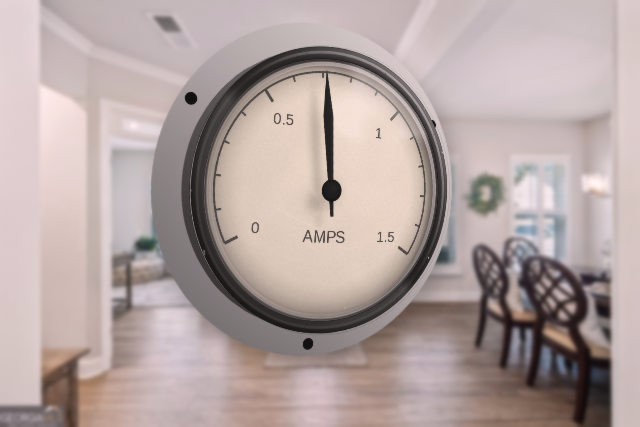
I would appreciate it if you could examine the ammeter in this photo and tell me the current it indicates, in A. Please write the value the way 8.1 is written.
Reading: 0.7
